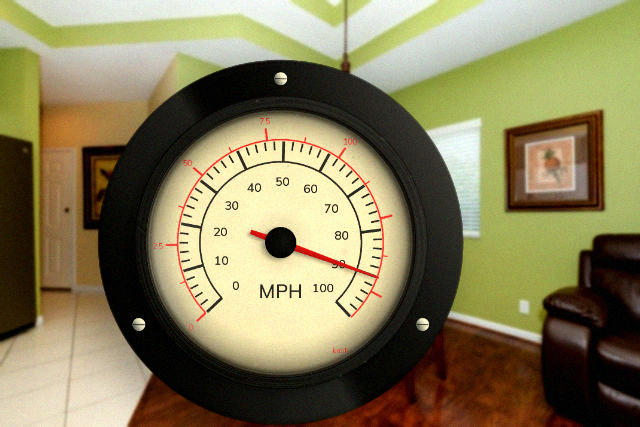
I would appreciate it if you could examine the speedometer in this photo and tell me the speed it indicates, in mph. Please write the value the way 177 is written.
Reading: 90
